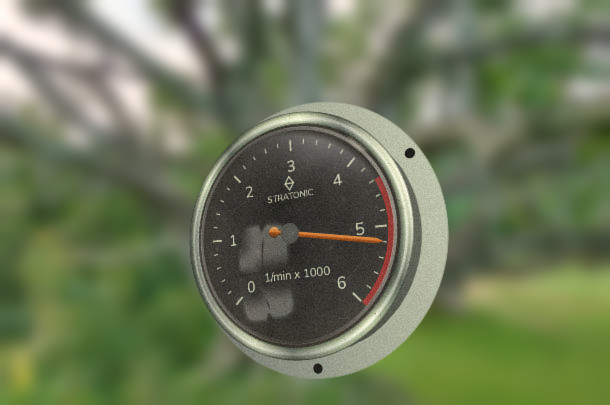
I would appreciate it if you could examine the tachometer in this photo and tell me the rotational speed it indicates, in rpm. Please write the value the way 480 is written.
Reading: 5200
